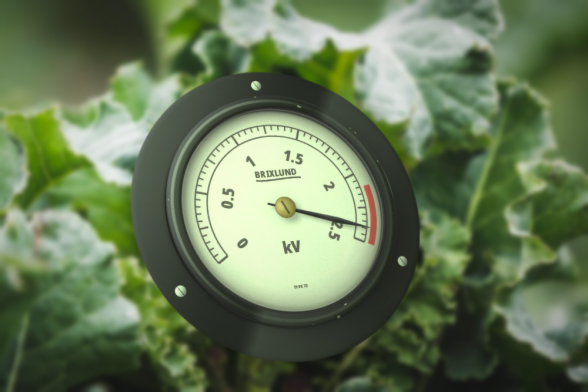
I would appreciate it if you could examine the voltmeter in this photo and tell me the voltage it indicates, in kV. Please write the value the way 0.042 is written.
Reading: 2.4
